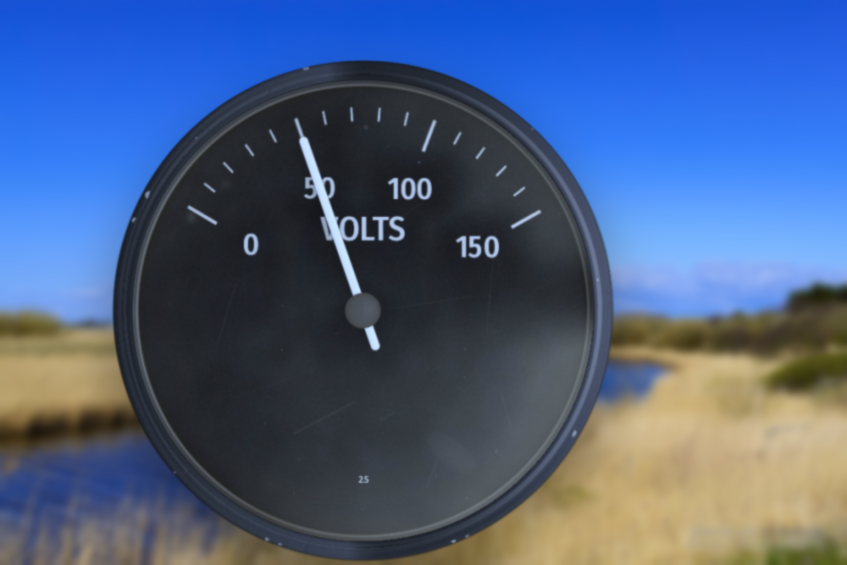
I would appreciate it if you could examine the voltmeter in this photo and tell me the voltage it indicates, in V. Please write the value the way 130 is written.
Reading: 50
